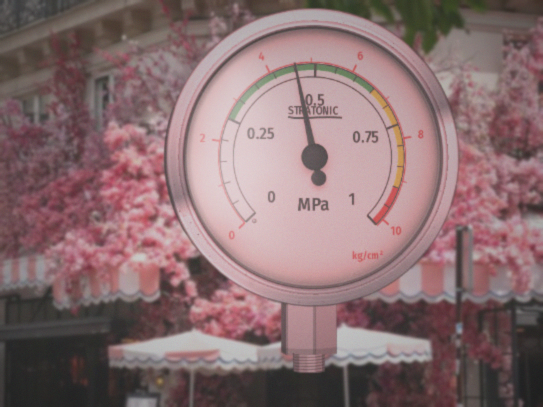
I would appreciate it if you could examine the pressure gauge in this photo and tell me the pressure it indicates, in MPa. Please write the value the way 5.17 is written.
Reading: 0.45
